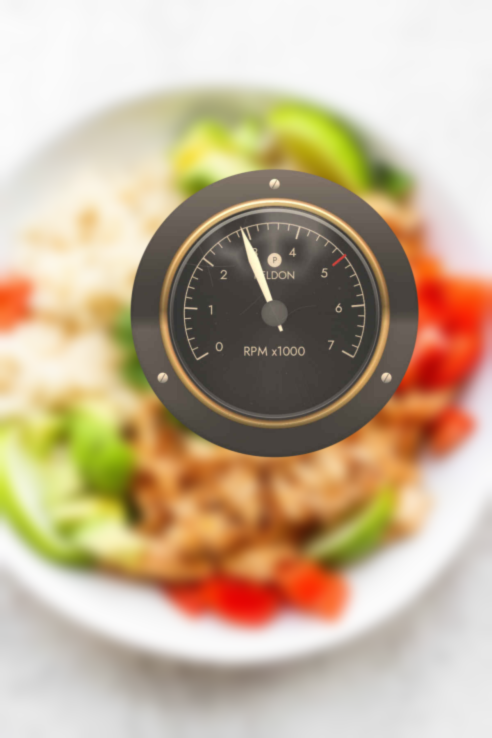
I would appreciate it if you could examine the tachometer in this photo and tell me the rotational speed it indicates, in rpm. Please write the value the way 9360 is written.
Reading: 2900
